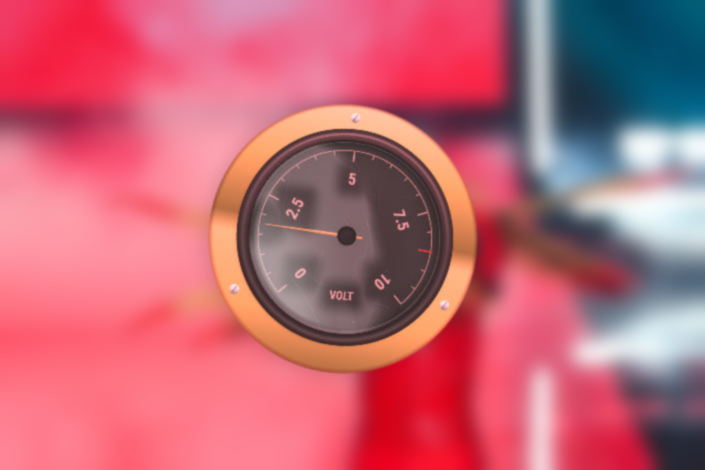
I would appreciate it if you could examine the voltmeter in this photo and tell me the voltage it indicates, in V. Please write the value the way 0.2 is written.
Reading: 1.75
